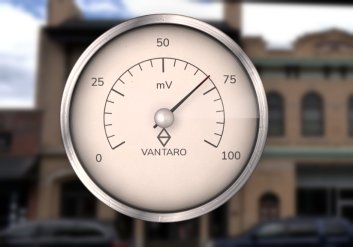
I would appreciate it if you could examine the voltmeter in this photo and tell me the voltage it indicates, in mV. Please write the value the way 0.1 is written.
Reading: 70
